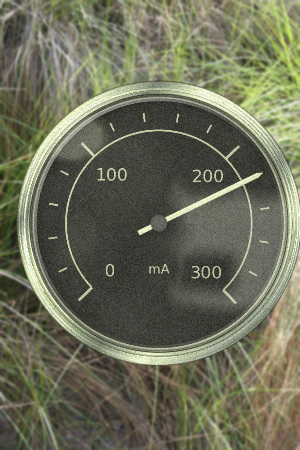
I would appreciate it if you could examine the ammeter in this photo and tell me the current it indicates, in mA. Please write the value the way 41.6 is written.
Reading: 220
